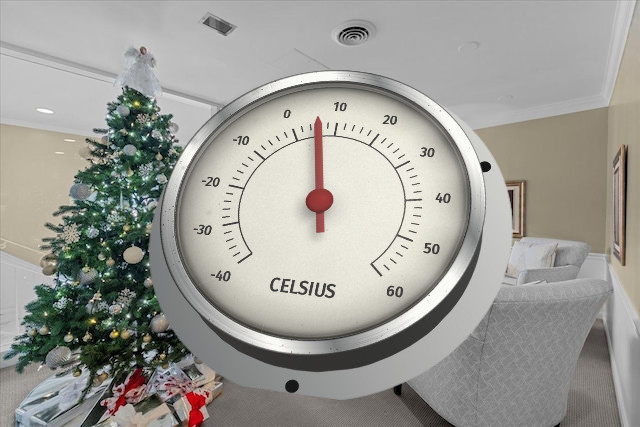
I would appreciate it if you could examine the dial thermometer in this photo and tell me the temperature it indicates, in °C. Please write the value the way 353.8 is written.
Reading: 6
